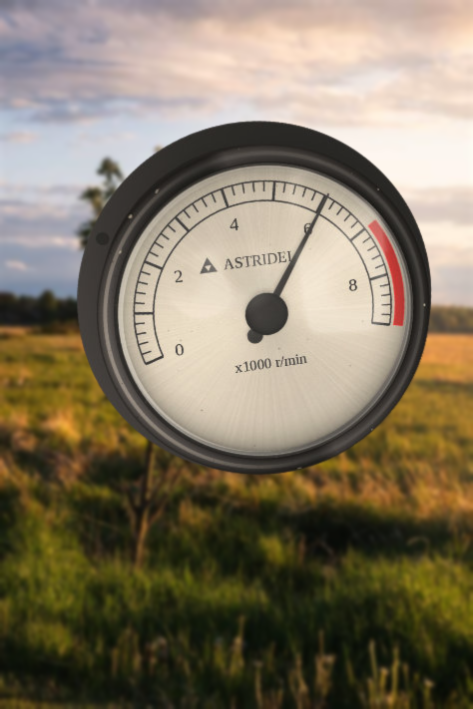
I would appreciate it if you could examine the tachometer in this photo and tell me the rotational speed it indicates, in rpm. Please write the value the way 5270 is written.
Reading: 6000
